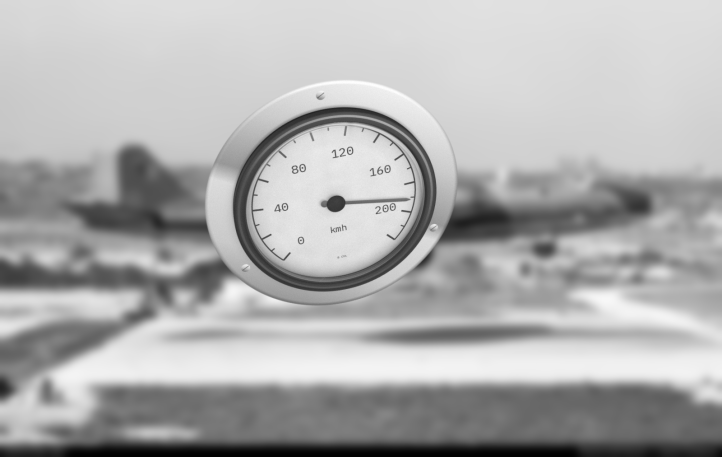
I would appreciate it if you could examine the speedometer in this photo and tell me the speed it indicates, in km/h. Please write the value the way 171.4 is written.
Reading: 190
